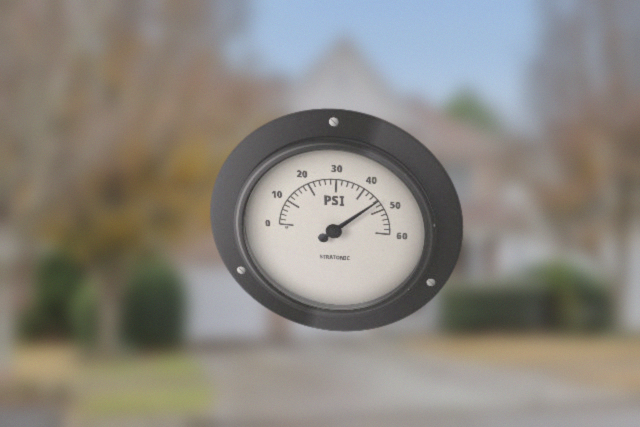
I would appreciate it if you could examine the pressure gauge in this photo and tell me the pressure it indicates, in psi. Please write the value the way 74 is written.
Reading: 46
